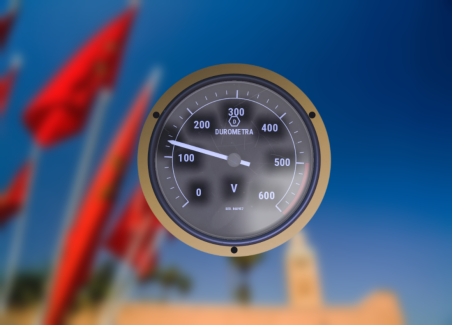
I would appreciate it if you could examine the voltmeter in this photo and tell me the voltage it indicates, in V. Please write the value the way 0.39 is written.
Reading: 130
